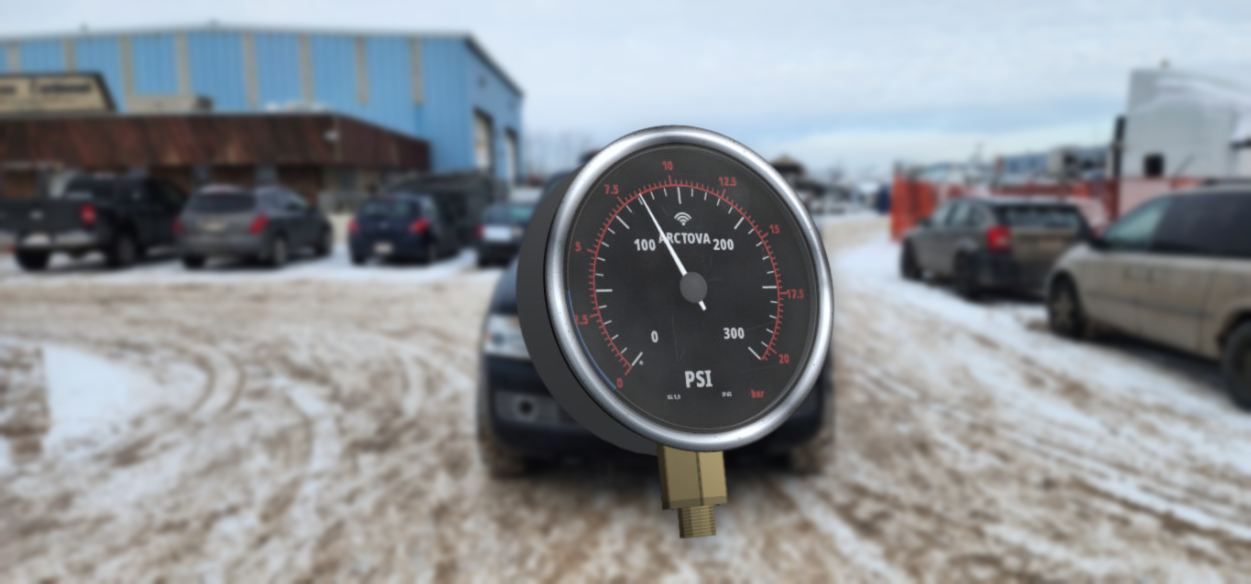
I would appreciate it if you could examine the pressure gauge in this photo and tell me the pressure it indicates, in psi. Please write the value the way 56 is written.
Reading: 120
